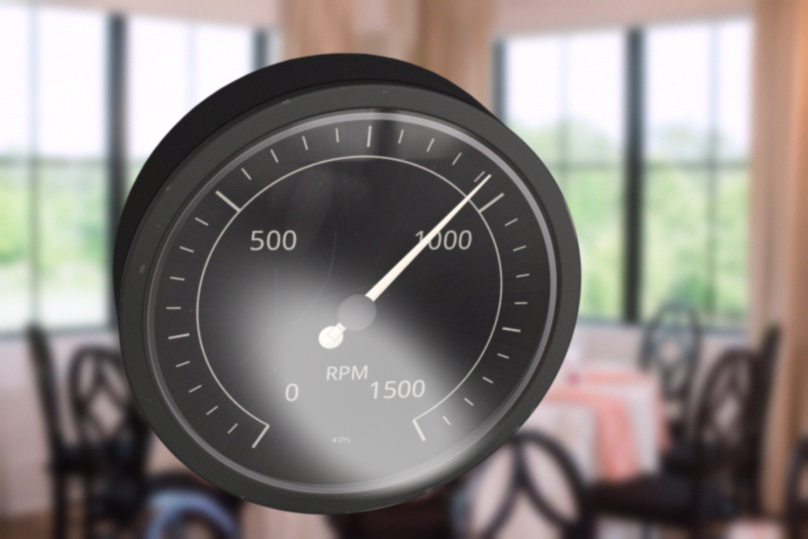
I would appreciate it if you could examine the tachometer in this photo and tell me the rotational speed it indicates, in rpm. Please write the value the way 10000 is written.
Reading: 950
